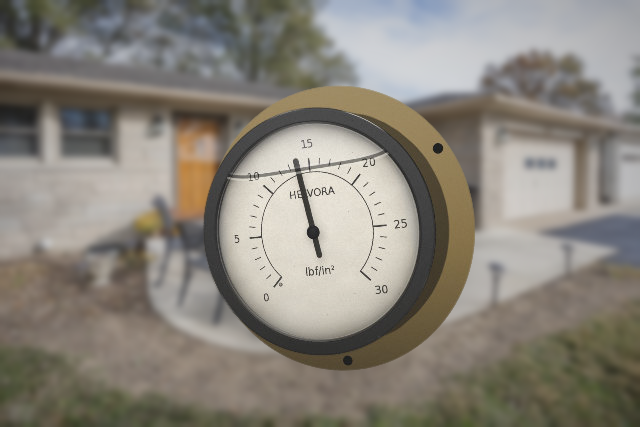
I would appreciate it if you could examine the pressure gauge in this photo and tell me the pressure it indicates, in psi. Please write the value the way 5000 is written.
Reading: 14
